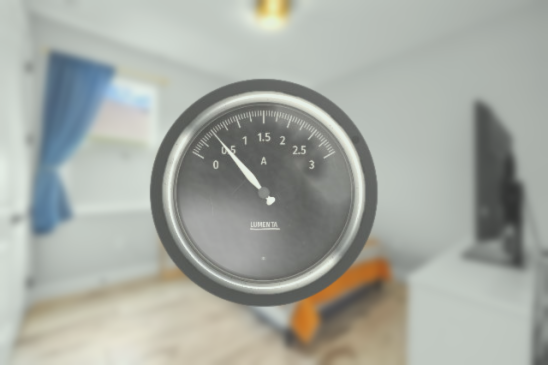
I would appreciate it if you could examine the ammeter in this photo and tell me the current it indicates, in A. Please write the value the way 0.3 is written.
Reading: 0.5
